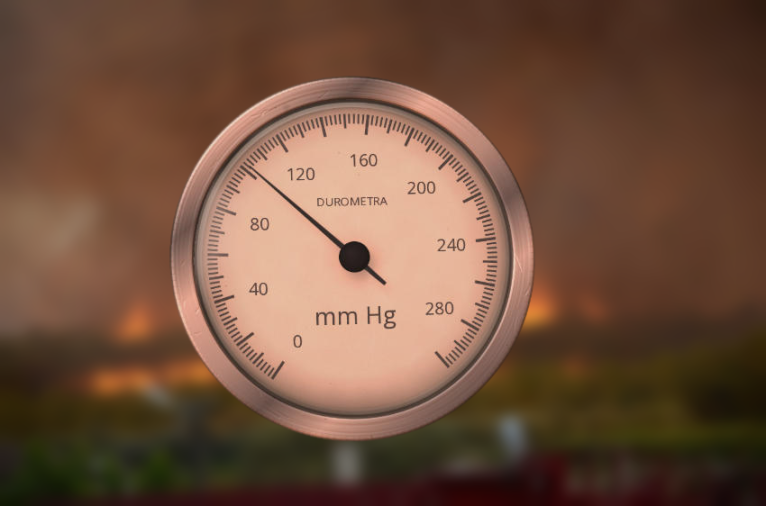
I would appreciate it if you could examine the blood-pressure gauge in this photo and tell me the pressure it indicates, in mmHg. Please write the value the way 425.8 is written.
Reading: 102
